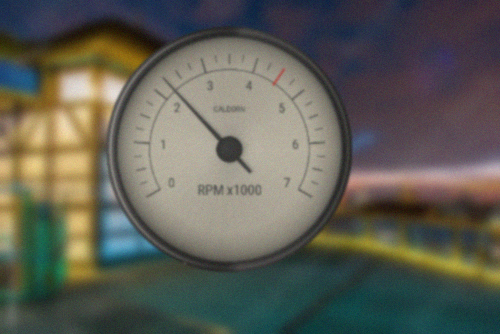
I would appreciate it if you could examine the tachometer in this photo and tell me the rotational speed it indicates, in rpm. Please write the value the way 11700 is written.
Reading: 2250
